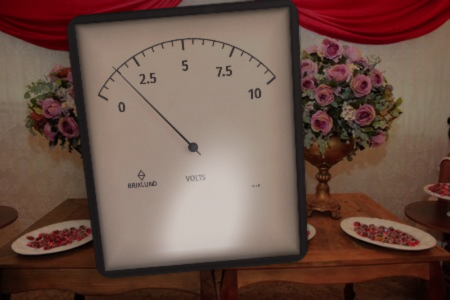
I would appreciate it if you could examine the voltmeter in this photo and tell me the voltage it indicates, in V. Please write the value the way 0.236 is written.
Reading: 1.5
